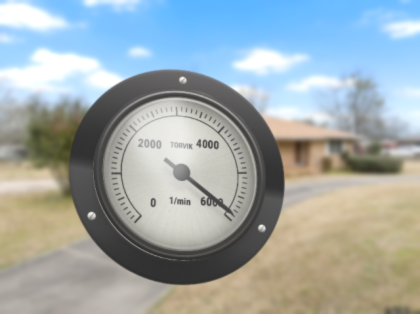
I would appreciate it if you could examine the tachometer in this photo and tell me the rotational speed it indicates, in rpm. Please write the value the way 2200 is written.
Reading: 5900
